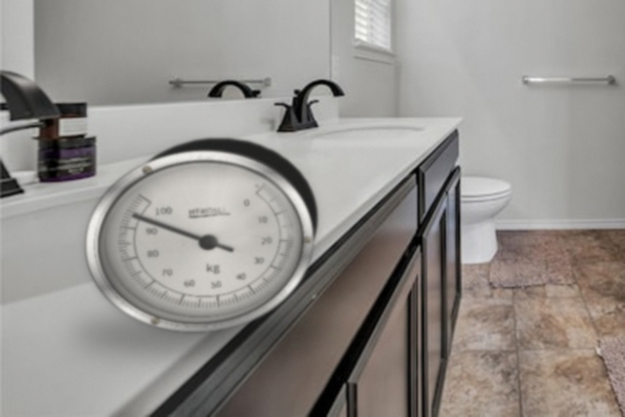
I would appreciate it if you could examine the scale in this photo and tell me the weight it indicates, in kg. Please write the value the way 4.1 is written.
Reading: 95
